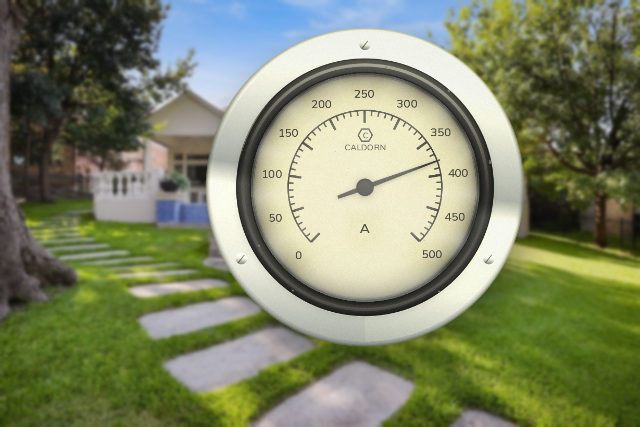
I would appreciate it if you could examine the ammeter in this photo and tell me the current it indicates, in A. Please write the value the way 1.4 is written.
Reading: 380
